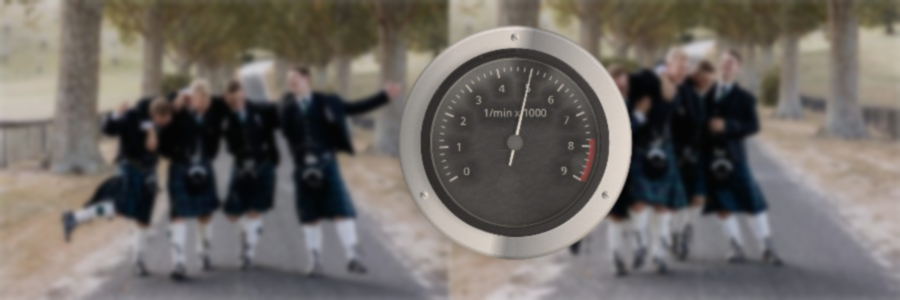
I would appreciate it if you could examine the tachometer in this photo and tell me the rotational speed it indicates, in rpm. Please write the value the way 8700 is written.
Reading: 5000
